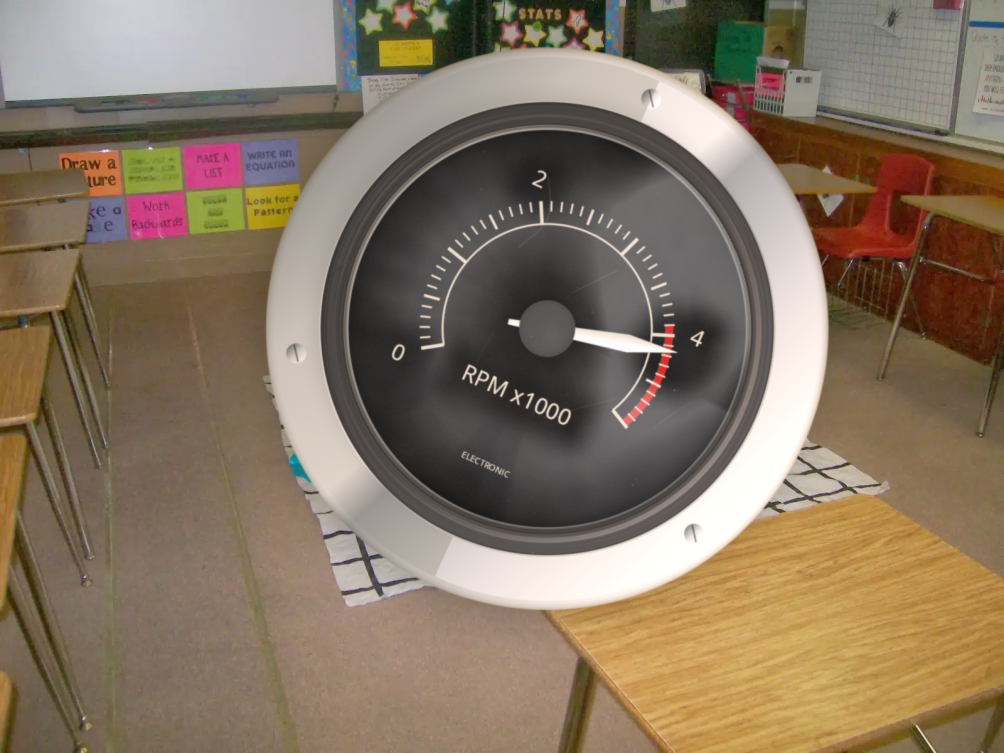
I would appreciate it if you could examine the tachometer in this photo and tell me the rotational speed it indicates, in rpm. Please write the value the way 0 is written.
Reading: 4150
